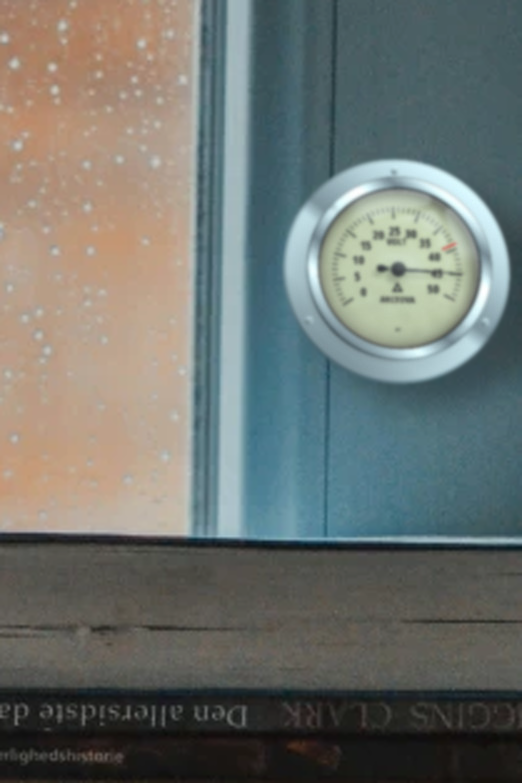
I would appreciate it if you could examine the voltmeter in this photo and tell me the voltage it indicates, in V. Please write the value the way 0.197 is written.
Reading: 45
